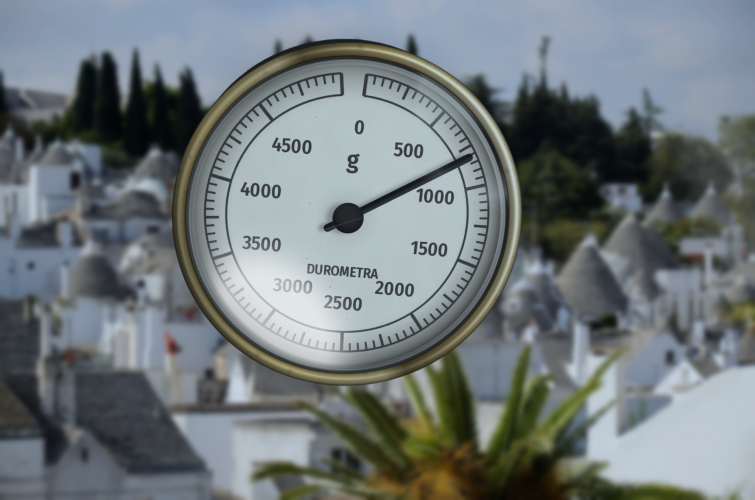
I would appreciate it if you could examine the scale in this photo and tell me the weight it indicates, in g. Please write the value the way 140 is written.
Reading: 800
